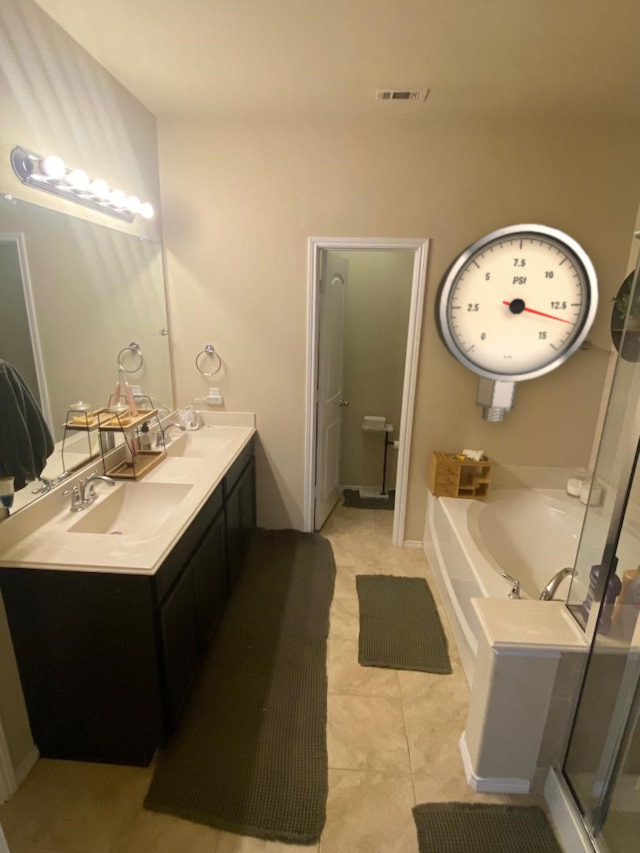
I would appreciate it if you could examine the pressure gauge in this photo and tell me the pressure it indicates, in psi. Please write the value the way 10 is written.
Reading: 13.5
